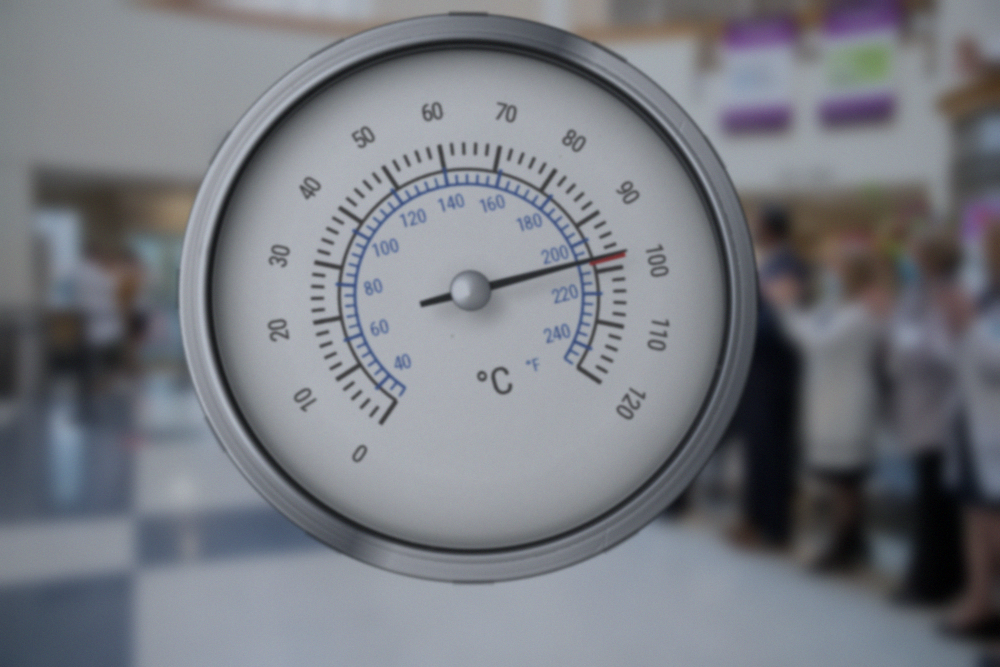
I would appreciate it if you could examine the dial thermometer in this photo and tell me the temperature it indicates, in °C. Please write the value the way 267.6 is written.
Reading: 98
